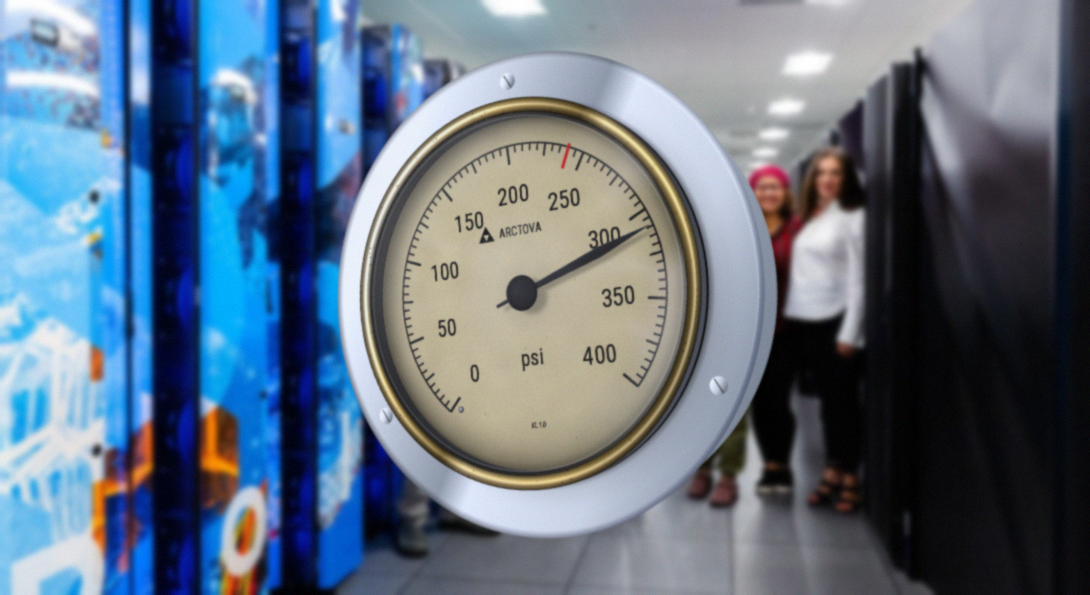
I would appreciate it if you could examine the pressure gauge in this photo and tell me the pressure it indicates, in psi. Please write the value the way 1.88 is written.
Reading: 310
